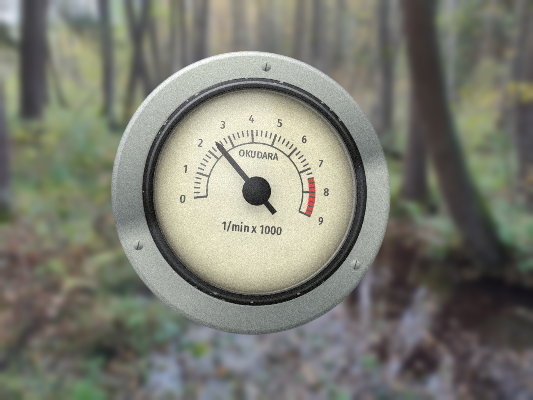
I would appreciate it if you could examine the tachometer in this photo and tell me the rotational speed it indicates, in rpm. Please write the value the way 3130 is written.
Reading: 2400
